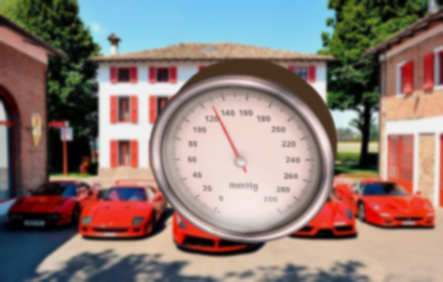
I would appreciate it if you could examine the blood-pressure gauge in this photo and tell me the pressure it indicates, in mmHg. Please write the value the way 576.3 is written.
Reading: 130
